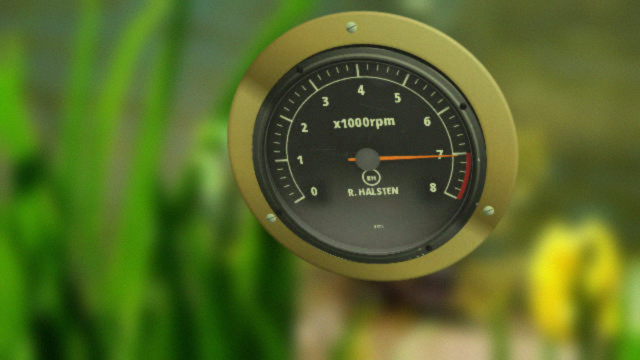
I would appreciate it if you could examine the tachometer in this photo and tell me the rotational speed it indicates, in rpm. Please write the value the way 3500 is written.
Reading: 7000
